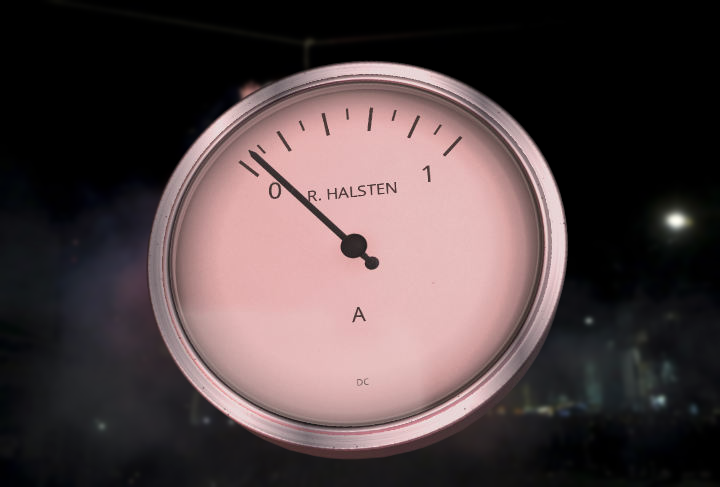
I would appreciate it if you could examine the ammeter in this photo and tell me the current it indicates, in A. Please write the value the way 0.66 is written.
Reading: 0.05
